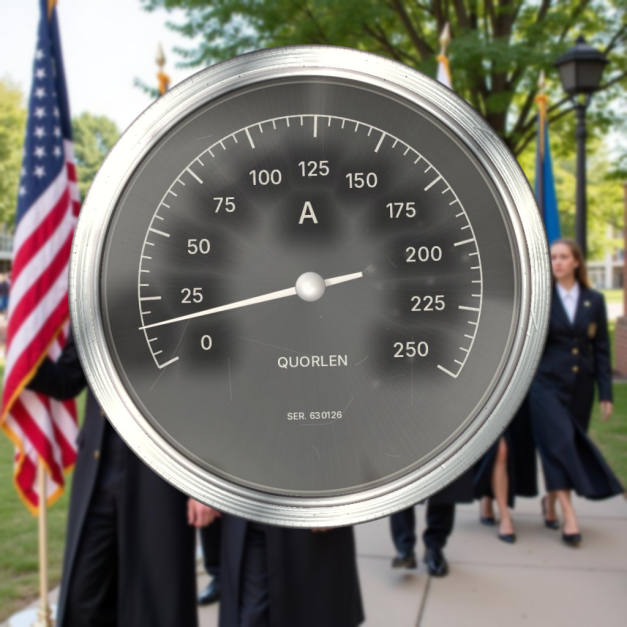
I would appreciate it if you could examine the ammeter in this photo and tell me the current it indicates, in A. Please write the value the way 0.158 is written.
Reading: 15
